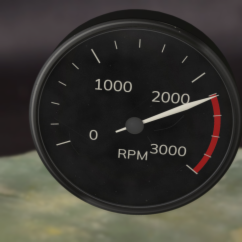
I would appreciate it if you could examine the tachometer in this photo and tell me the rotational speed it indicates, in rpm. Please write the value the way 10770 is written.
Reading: 2200
